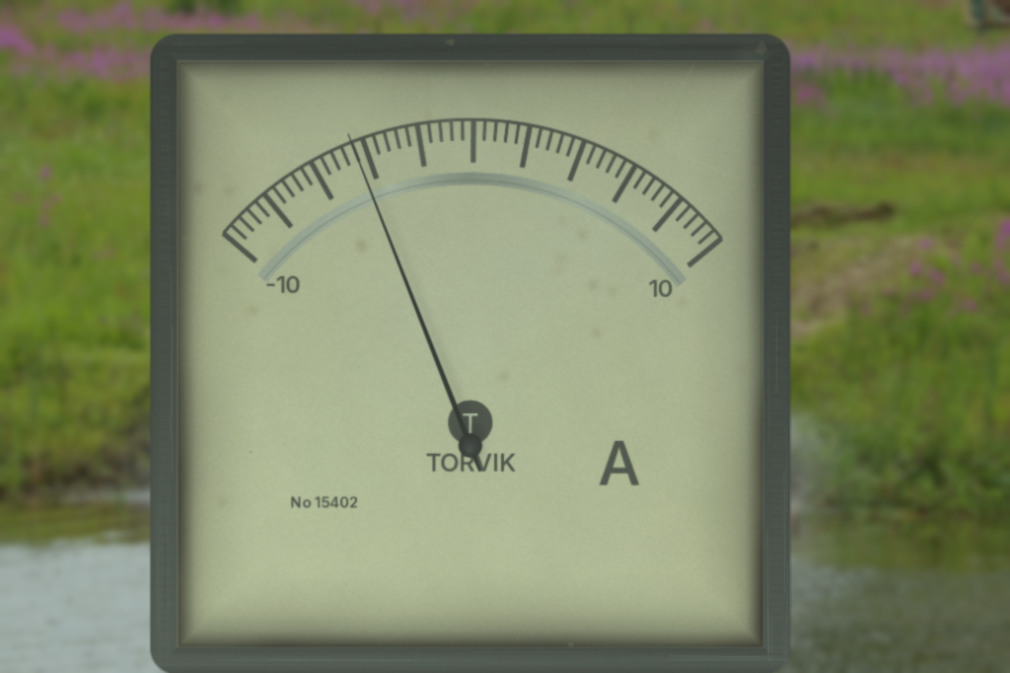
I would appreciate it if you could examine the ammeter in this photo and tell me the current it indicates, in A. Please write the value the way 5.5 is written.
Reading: -4.4
